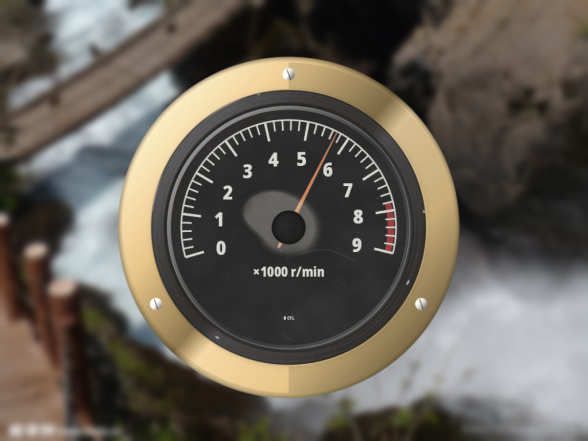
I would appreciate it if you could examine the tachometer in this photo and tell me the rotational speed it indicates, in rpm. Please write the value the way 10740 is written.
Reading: 5700
